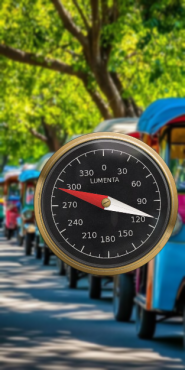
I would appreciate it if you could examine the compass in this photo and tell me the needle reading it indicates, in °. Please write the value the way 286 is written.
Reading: 290
